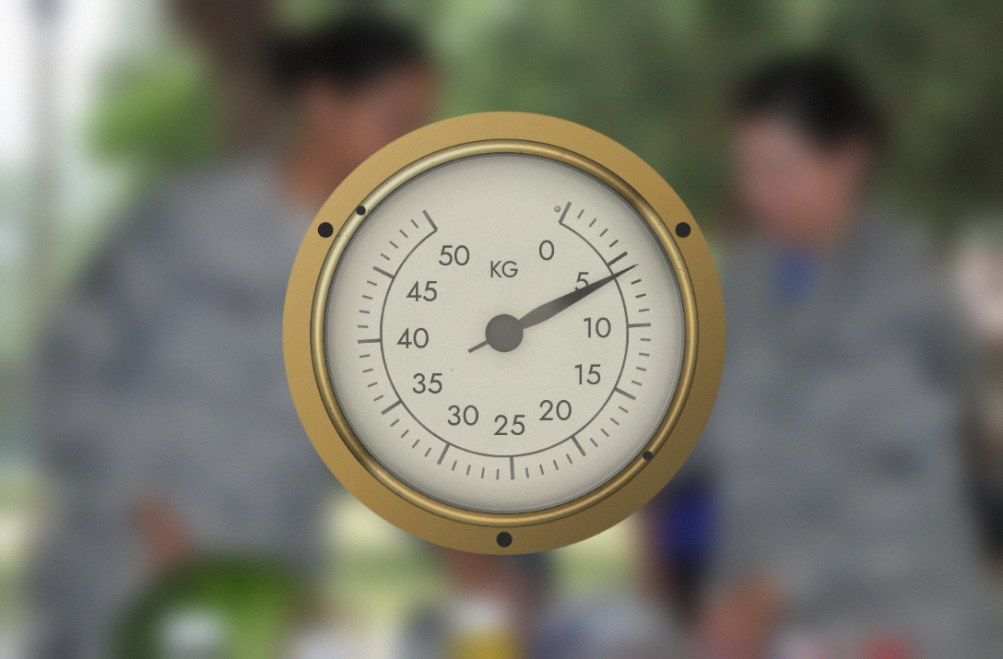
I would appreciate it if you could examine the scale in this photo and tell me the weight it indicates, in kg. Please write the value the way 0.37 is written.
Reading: 6
